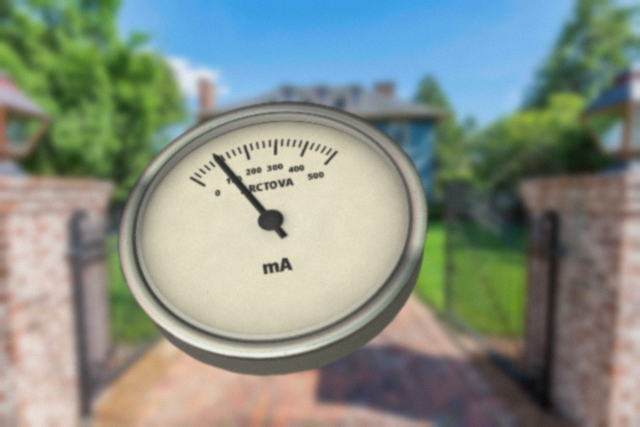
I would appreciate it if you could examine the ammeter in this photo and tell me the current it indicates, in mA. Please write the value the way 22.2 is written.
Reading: 100
